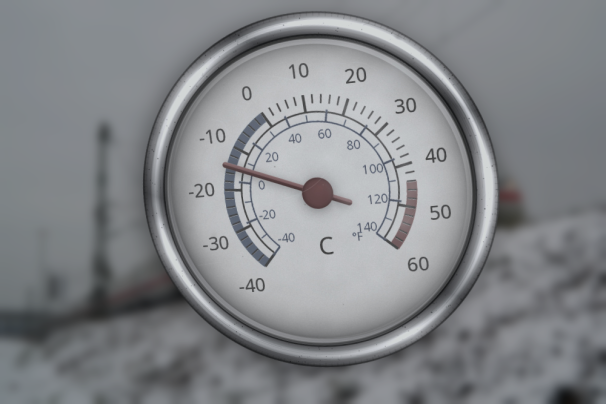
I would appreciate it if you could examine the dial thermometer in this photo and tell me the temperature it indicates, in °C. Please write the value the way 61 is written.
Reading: -14
